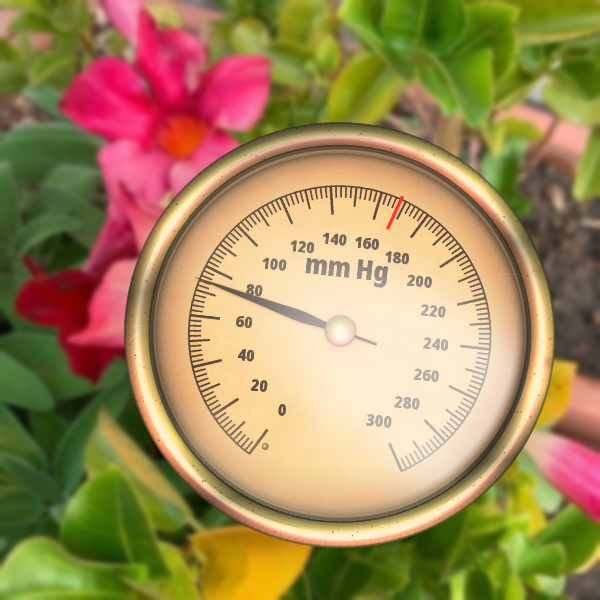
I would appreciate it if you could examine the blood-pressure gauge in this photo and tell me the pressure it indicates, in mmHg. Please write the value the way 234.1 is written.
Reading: 74
